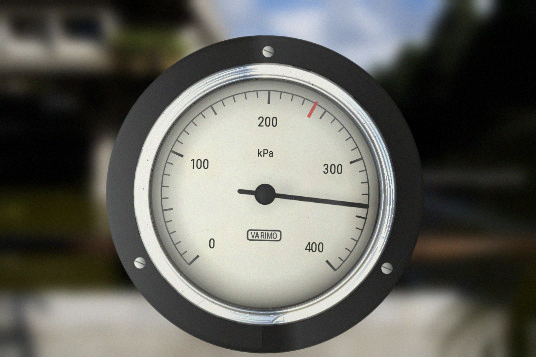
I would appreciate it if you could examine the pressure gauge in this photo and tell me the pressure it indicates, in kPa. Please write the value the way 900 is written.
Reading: 340
